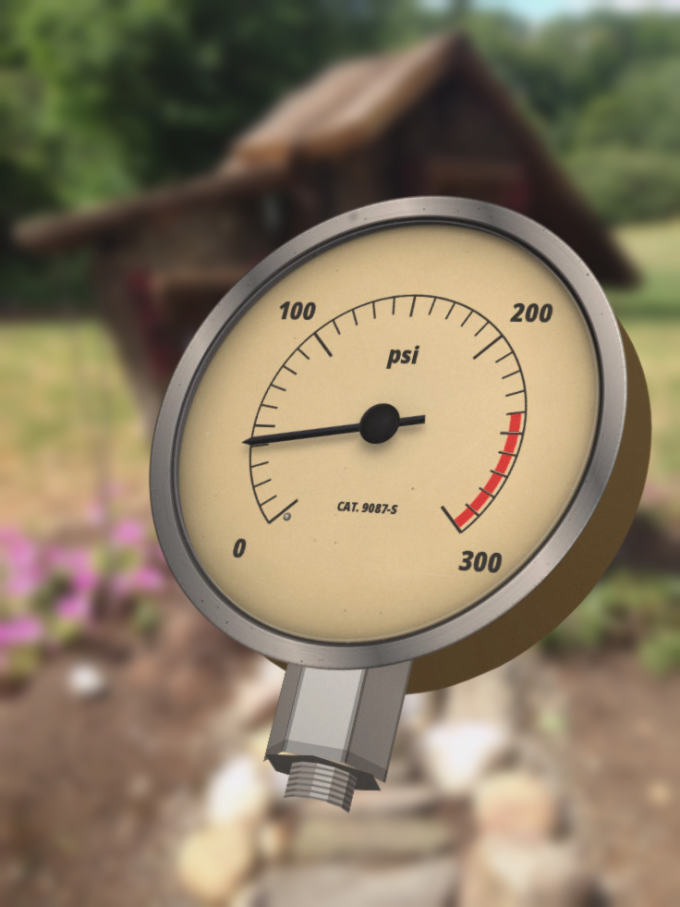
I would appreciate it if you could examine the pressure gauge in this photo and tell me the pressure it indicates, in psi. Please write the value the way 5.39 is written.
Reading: 40
